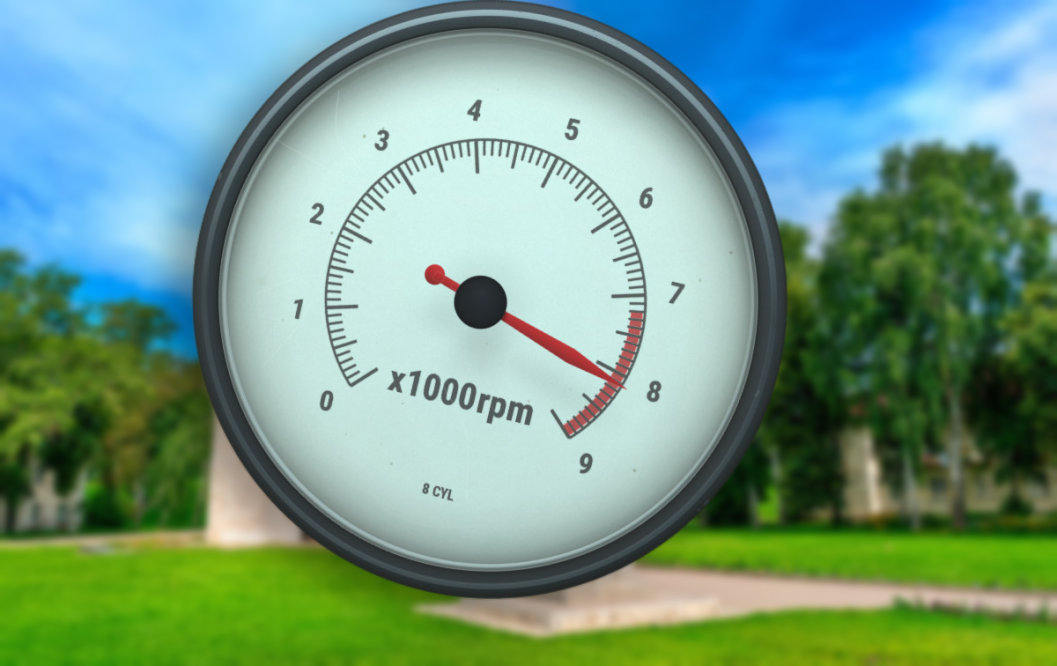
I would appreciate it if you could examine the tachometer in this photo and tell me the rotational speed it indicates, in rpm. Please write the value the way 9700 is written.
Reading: 8100
